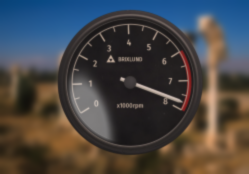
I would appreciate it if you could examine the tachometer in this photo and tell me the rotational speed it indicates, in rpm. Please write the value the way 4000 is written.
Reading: 7750
